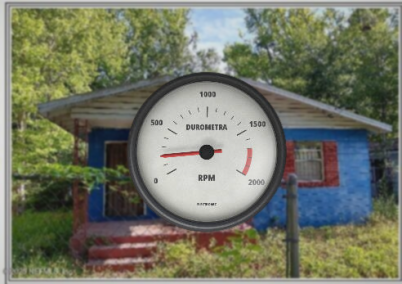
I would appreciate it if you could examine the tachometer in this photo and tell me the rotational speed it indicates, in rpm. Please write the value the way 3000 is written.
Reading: 200
